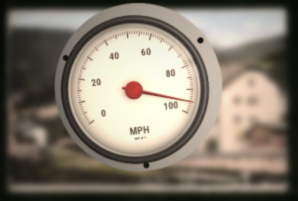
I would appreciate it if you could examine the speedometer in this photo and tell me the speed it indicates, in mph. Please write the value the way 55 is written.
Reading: 95
